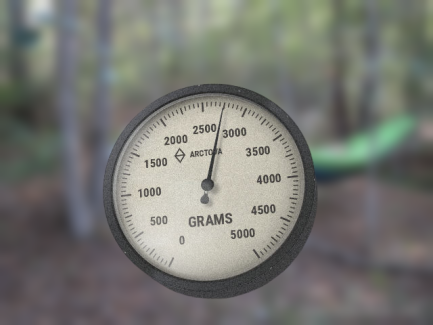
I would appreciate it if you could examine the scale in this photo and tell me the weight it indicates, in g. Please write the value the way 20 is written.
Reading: 2750
